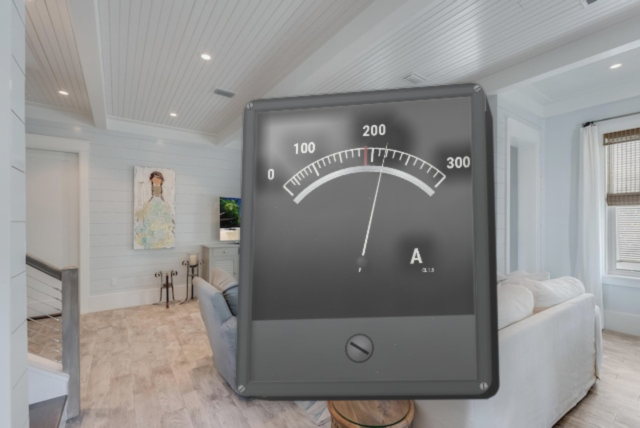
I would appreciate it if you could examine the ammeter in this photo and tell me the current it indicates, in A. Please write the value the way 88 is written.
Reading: 220
